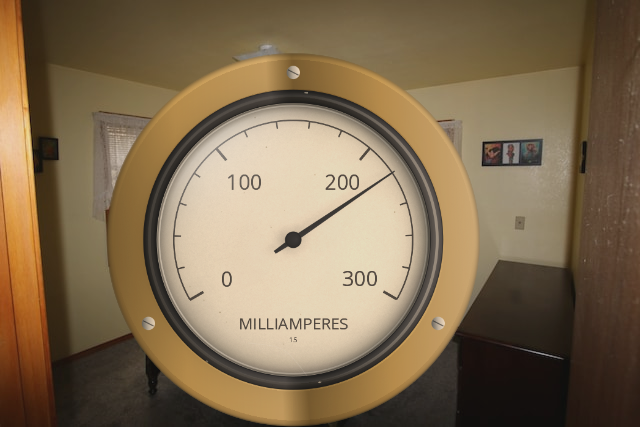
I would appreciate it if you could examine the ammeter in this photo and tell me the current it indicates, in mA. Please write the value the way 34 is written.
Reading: 220
